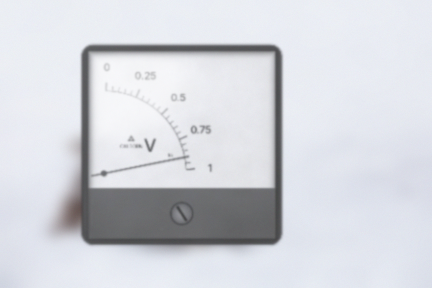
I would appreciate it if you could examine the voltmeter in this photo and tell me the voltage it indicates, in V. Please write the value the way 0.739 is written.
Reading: 0.9
